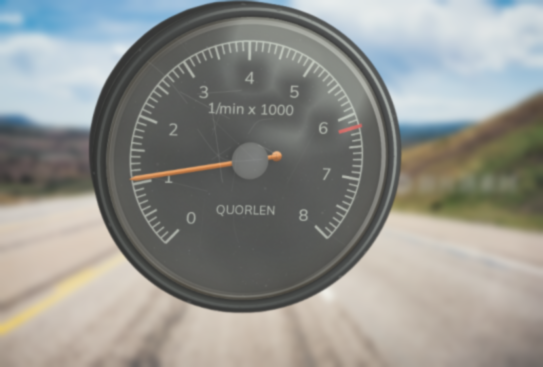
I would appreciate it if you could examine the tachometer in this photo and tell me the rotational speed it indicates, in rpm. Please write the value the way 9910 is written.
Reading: 1100
